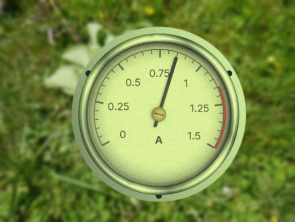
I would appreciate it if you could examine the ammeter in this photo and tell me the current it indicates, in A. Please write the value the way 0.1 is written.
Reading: 0.85
